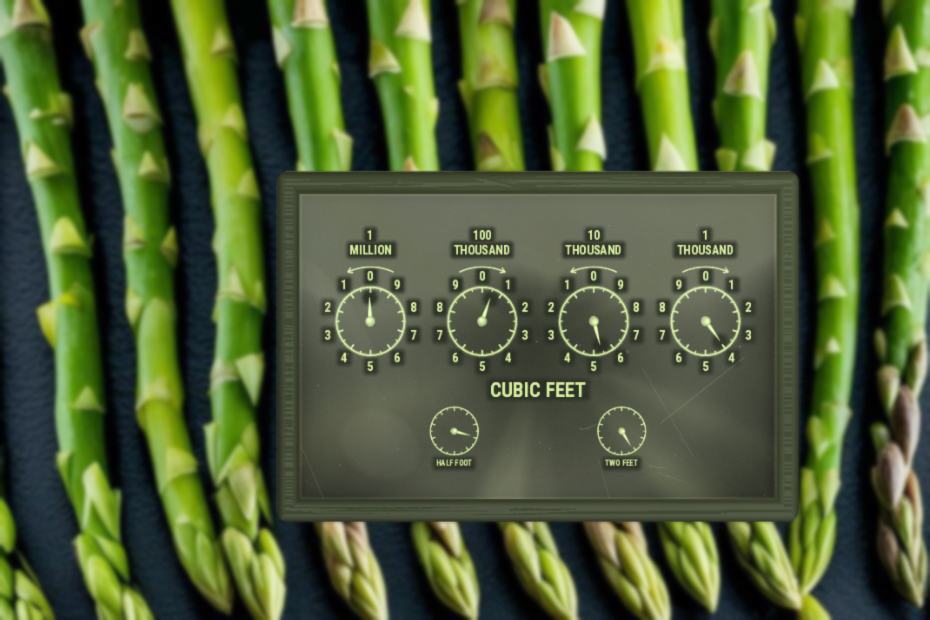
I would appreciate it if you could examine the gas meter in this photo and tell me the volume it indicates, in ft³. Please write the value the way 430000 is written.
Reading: 5400
